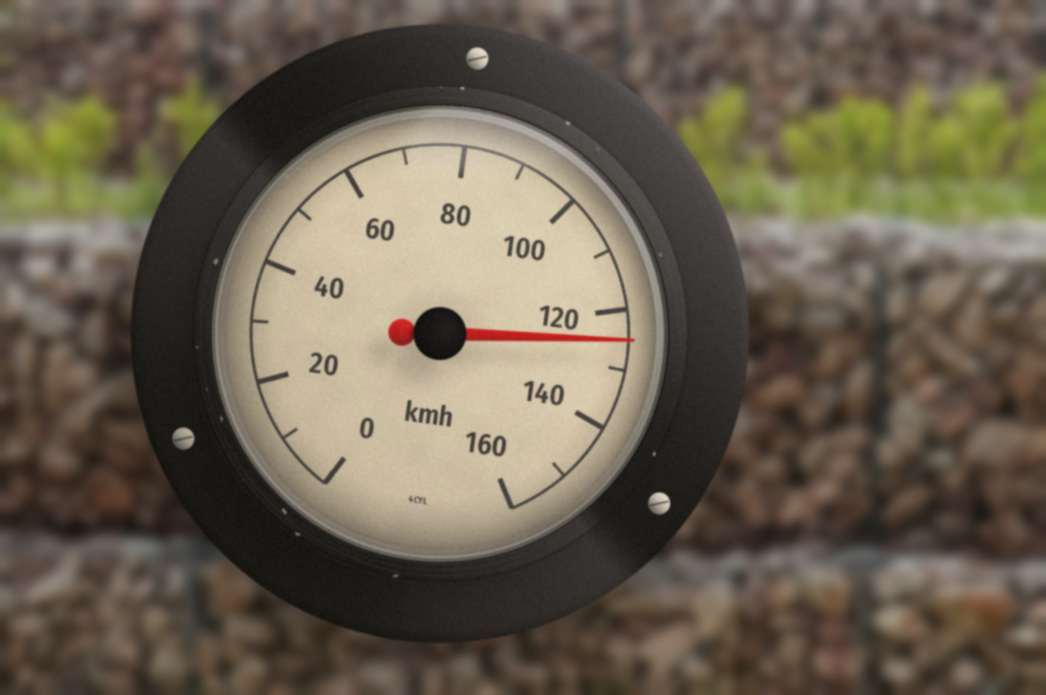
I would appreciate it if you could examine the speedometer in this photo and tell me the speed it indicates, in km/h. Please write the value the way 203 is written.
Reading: 125
